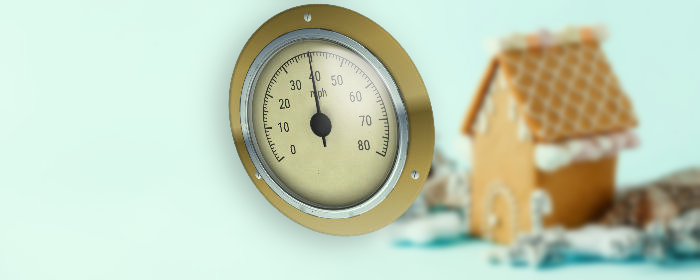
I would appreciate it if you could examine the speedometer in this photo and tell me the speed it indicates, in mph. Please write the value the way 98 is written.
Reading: 40
